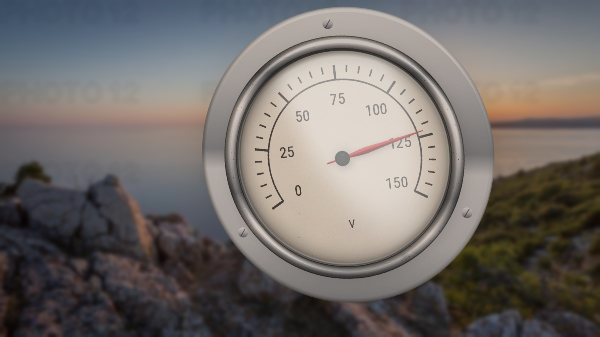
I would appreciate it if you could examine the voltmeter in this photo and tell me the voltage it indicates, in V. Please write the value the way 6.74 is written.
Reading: 122.5
